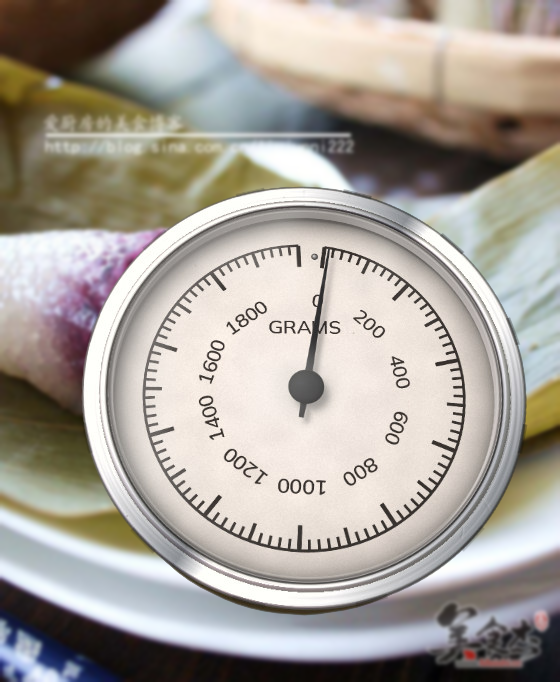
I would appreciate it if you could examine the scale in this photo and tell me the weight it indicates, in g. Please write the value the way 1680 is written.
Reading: 10
